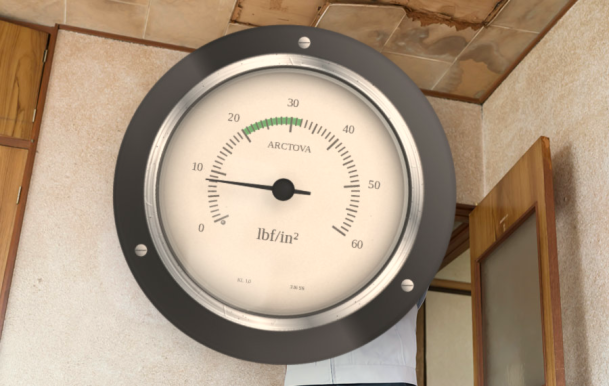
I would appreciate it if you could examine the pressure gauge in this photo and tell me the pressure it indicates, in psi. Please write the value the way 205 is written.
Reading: 8
